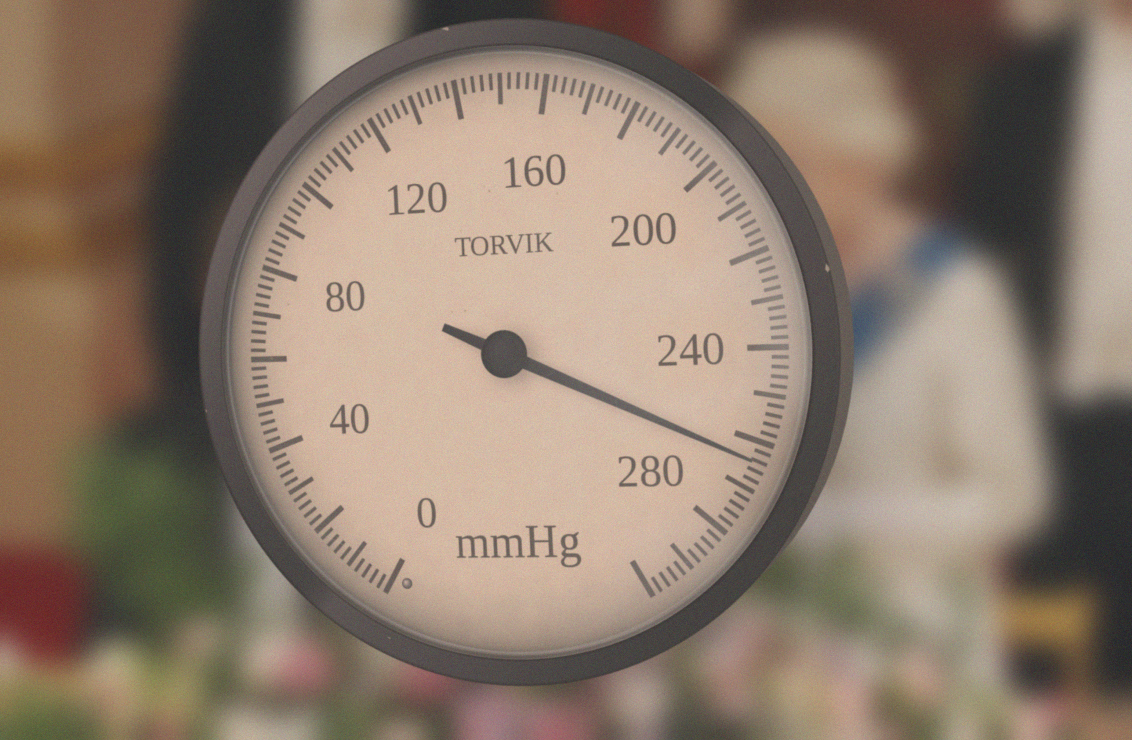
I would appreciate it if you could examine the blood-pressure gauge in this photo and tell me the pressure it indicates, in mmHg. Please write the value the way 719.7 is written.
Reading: 264
